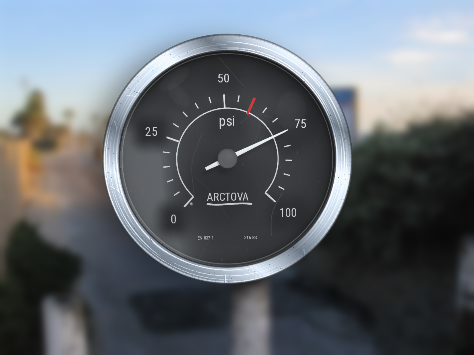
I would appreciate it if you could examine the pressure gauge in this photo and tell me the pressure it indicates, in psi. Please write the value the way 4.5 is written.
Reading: 75
